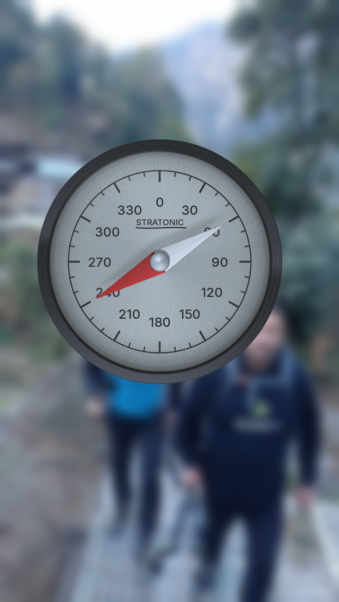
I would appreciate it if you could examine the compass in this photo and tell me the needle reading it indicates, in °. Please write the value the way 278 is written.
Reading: 240
